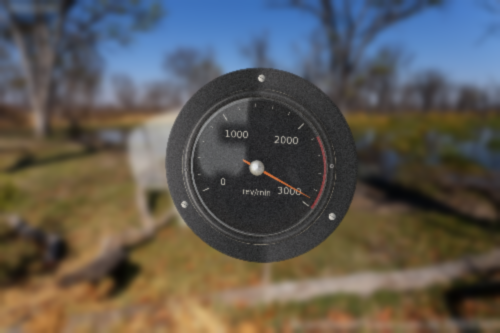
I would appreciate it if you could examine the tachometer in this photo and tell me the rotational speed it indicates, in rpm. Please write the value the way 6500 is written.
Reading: 2900
